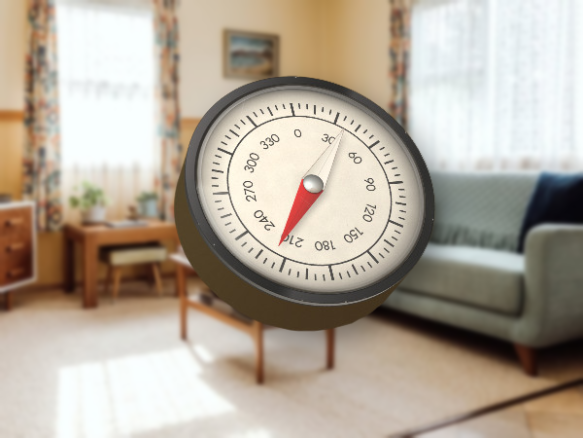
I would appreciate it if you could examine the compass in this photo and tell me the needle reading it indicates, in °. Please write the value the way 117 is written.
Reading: 217.5
